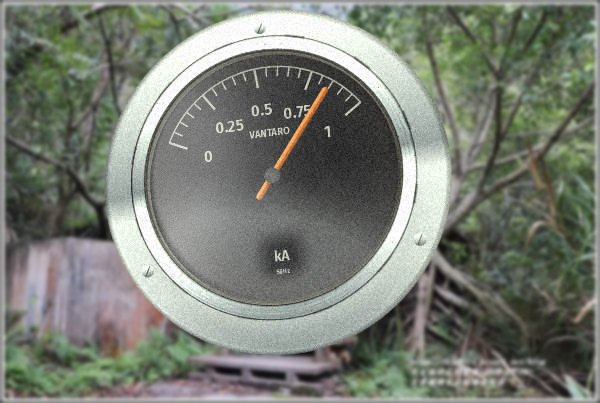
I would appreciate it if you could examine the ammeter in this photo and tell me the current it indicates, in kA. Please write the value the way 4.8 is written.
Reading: 0.85
